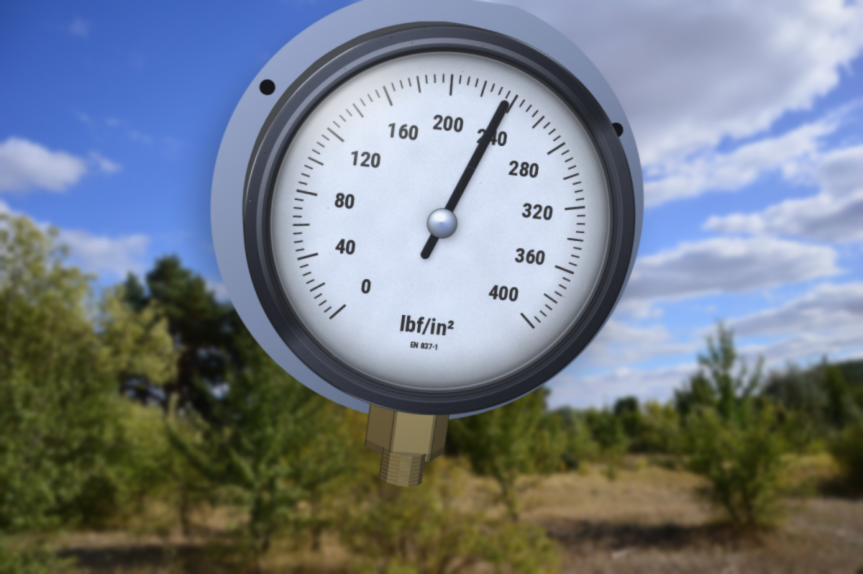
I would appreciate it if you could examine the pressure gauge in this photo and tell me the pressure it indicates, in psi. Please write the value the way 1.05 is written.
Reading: 235
